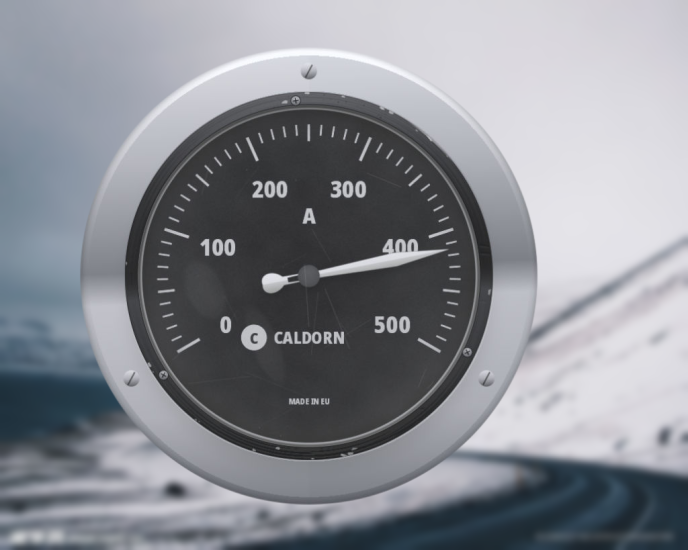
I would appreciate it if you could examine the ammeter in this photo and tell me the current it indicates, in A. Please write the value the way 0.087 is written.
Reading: 415
